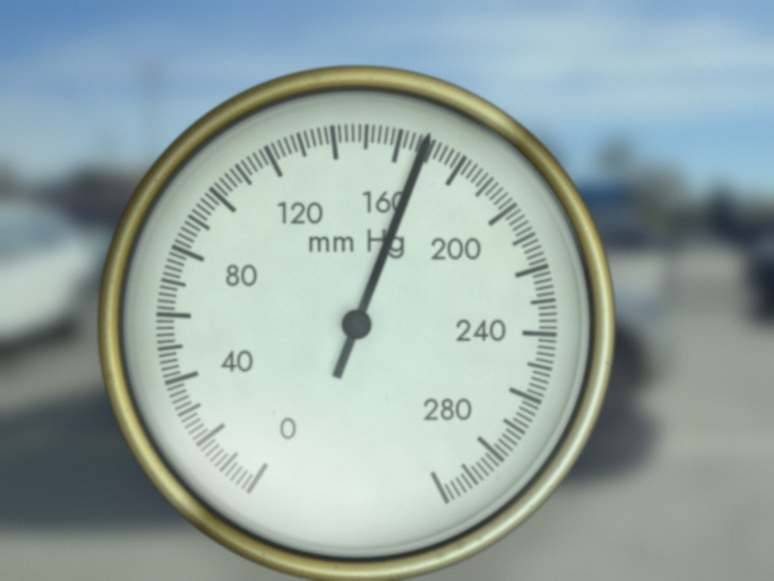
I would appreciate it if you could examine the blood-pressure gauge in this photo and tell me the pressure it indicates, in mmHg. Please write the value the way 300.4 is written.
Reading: 168
